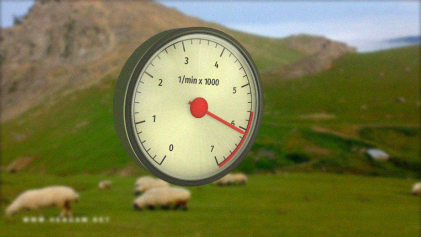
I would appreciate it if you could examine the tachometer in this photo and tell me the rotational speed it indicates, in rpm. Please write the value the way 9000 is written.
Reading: 6100
